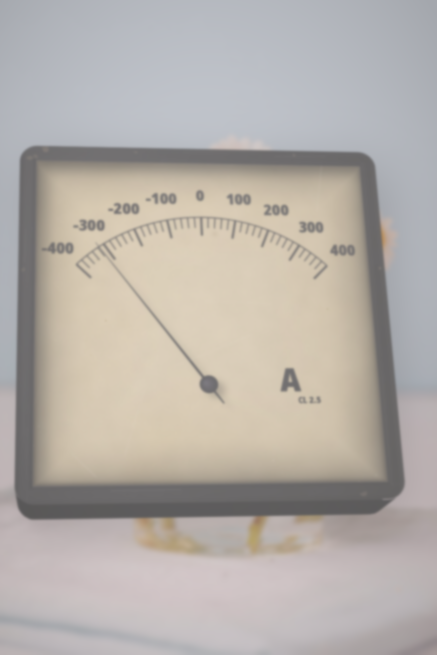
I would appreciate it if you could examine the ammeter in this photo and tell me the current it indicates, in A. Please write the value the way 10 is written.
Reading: -320
